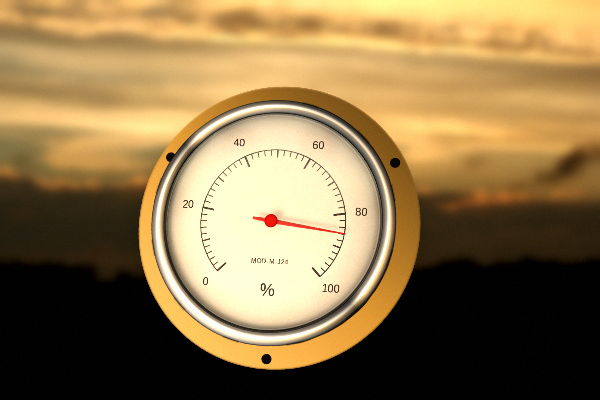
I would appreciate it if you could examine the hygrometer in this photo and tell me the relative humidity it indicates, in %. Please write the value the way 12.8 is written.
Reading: 86
